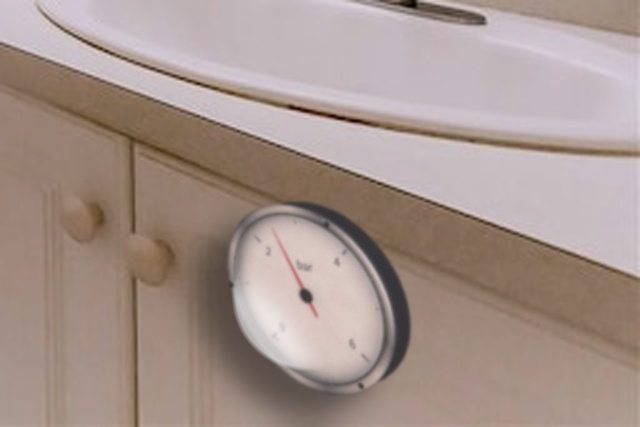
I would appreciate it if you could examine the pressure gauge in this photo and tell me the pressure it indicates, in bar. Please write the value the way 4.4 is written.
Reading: 2.5
